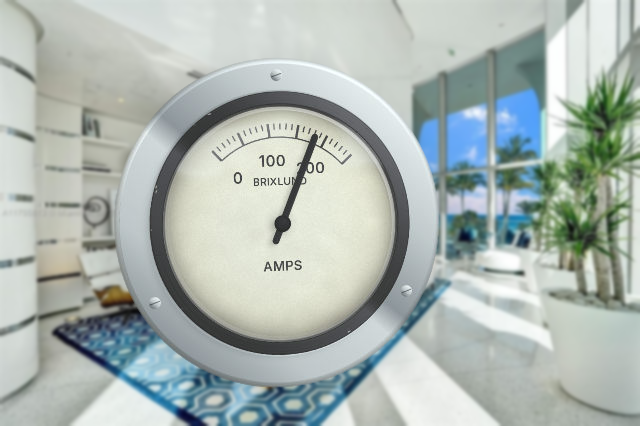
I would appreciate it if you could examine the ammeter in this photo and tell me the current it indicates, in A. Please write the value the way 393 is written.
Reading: 180
